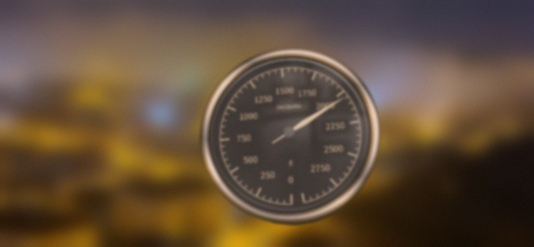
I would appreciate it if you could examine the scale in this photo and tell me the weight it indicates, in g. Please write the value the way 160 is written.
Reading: 2050
